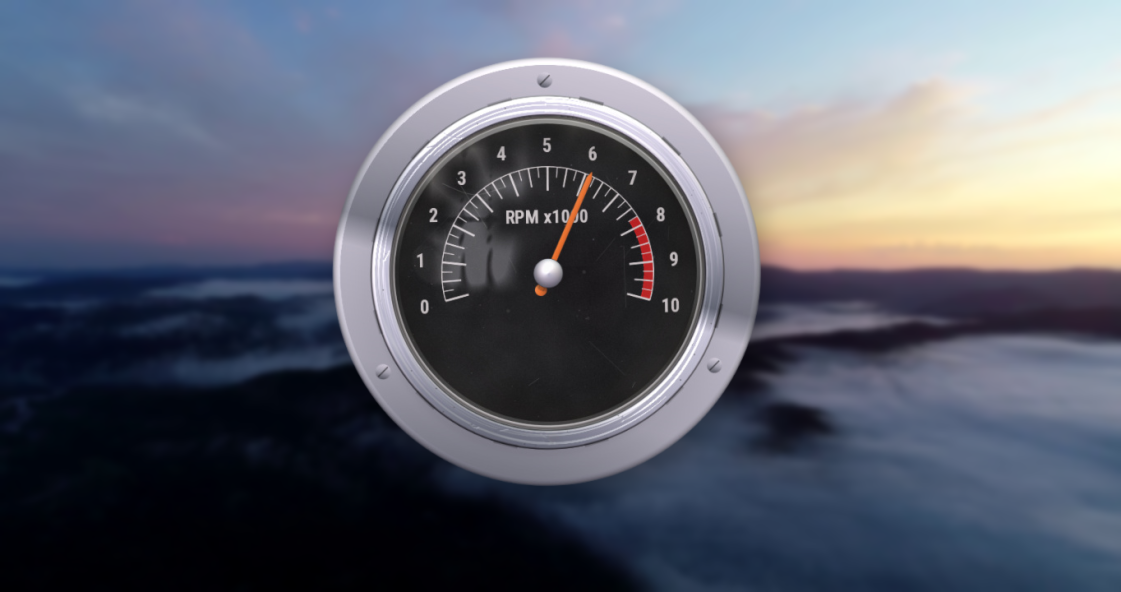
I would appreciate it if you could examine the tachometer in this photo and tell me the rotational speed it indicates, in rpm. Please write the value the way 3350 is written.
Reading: 6125
